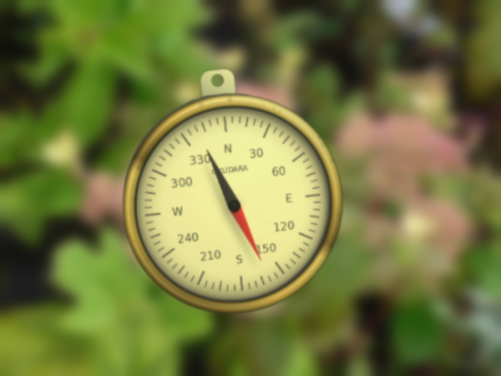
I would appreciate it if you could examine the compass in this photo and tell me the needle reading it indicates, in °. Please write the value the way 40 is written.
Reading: 160
